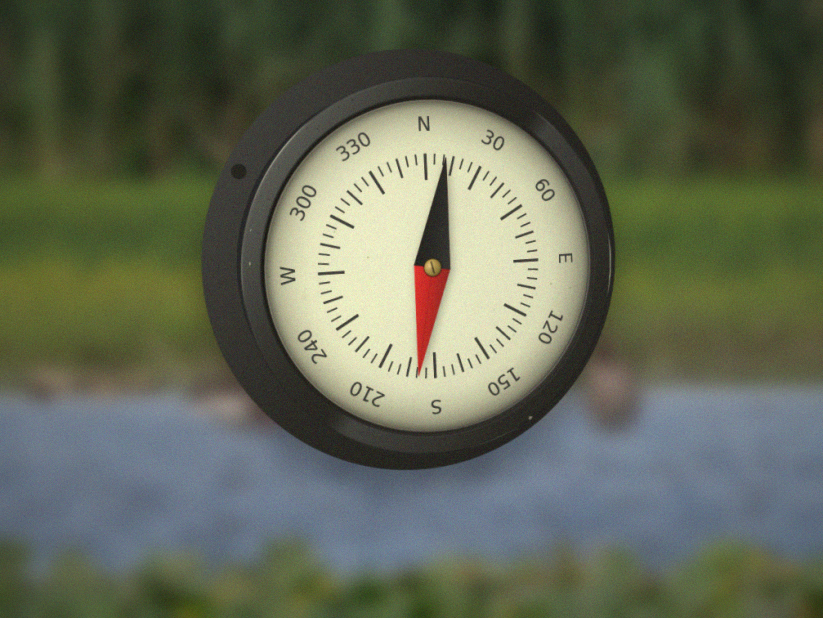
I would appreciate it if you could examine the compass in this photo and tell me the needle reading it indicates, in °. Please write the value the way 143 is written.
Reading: 190
